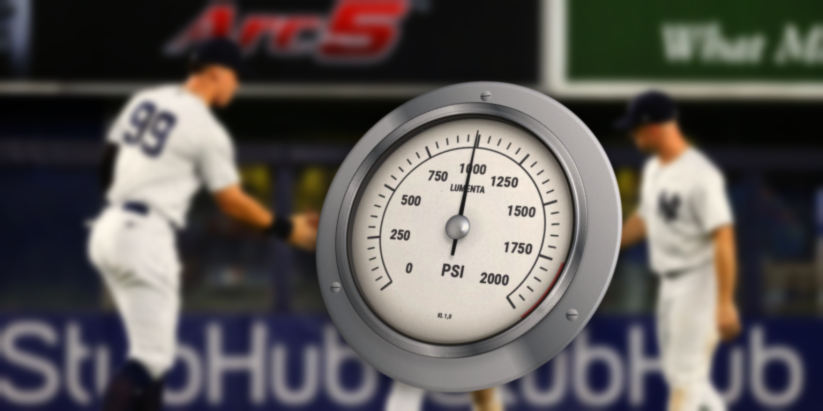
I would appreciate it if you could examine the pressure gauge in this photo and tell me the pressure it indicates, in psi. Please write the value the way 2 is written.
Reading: 1000
